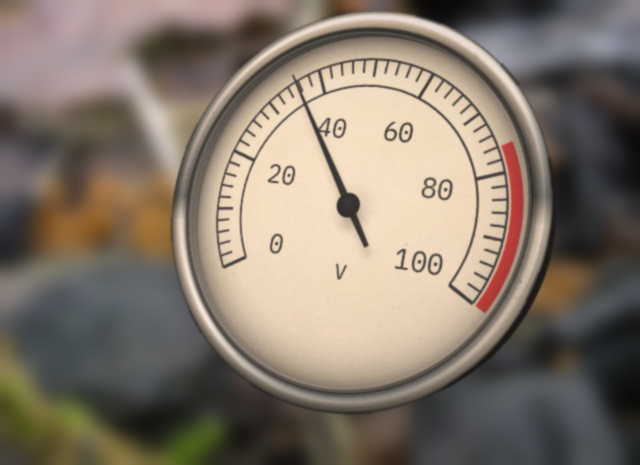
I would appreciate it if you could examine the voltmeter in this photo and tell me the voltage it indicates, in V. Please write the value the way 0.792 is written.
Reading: 36
